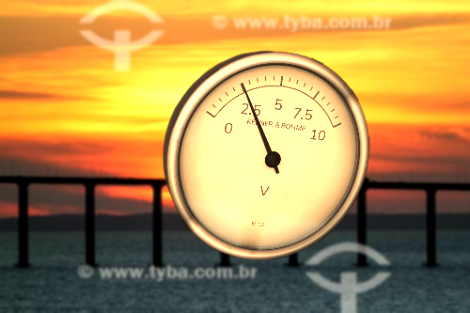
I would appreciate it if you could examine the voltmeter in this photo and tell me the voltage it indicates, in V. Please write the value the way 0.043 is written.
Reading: 2.5
